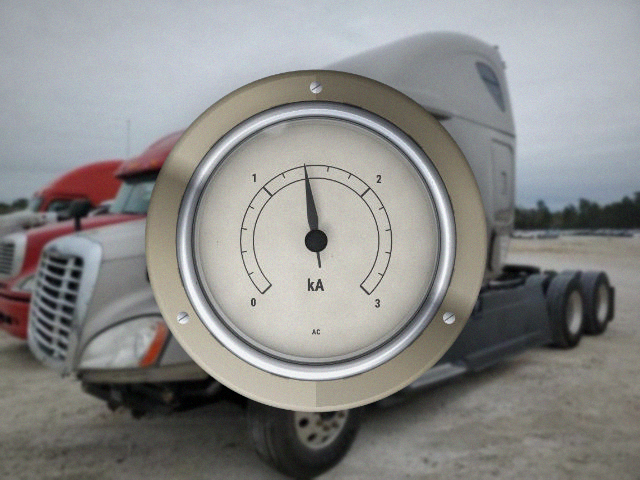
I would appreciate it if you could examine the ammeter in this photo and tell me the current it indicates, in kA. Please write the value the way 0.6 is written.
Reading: 1.4
